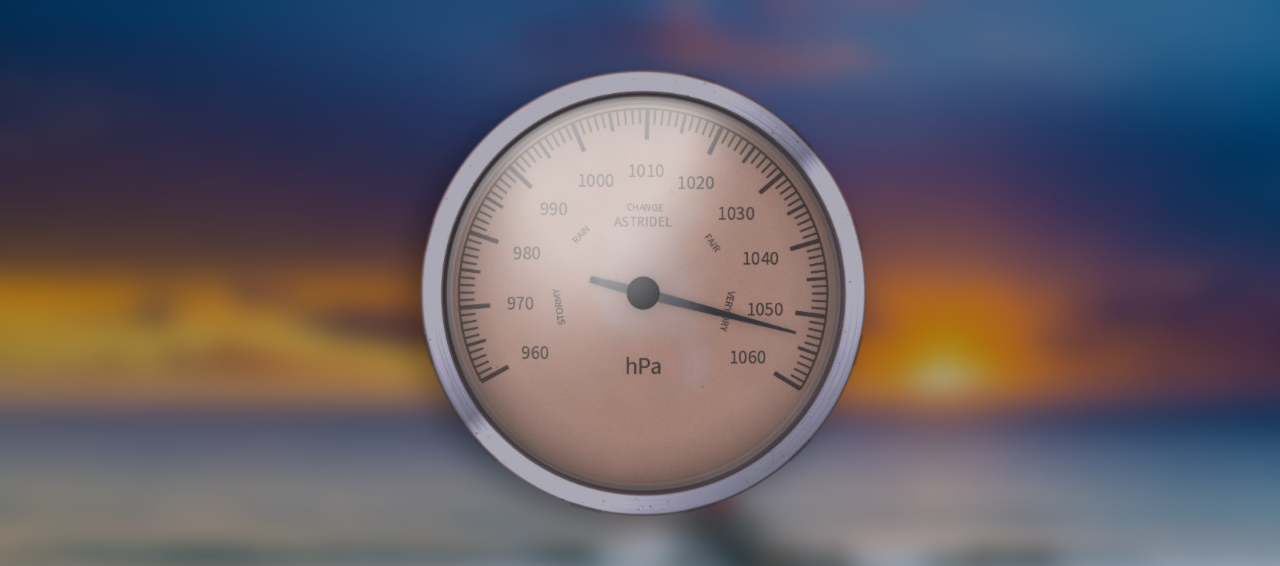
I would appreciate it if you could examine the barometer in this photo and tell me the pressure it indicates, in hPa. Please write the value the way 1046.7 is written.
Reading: 1053
